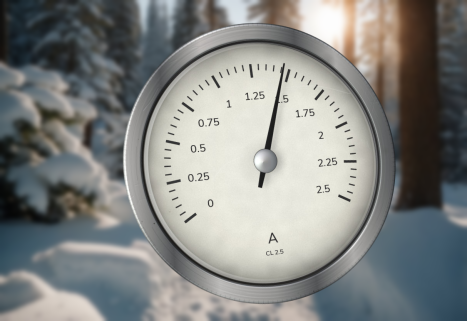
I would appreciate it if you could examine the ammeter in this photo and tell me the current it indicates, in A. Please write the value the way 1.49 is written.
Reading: 1.45
